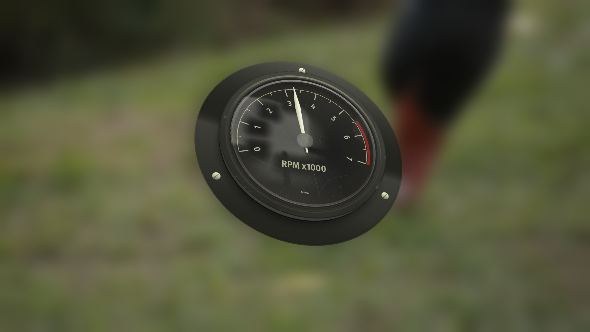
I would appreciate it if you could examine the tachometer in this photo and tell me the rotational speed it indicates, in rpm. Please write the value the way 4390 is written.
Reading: 3250
